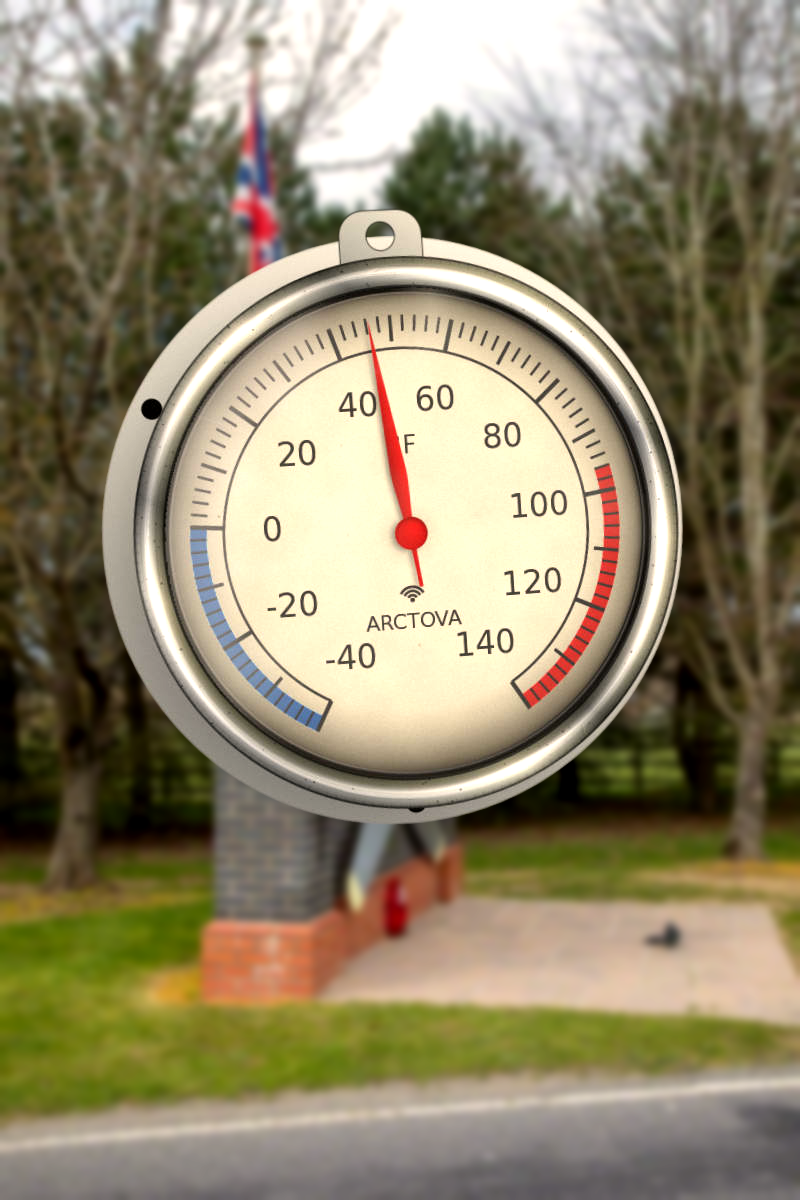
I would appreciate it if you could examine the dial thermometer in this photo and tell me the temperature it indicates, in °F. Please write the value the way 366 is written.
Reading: 46
